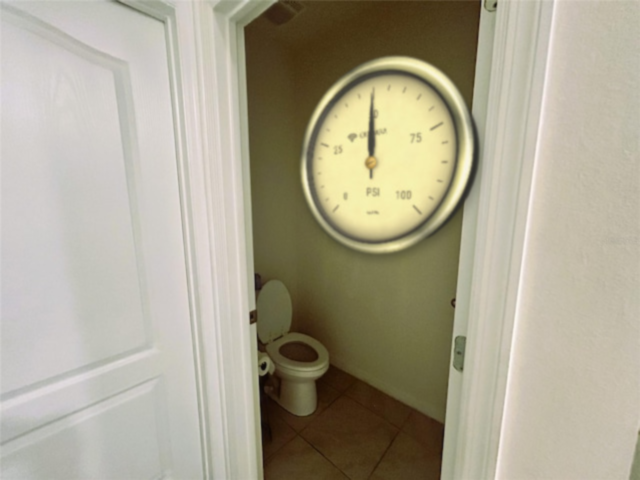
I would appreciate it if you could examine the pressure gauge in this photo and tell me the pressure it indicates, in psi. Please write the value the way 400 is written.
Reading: 50
